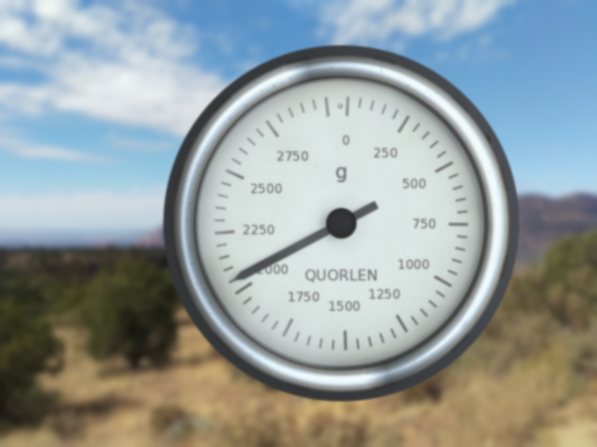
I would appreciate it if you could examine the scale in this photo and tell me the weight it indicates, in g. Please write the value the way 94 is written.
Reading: 2050
